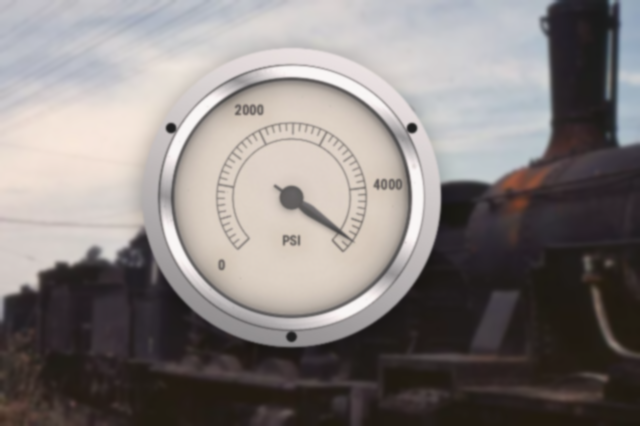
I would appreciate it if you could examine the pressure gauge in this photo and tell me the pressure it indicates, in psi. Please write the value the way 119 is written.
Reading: 4800
